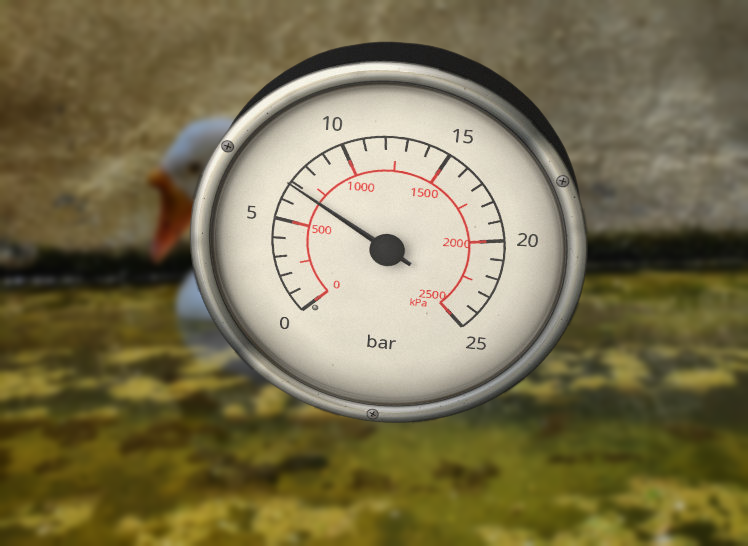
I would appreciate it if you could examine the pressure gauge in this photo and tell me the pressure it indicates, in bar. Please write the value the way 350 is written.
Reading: 7
